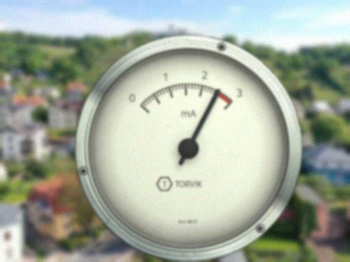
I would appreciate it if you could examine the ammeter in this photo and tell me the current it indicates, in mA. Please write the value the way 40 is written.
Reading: 2.5
